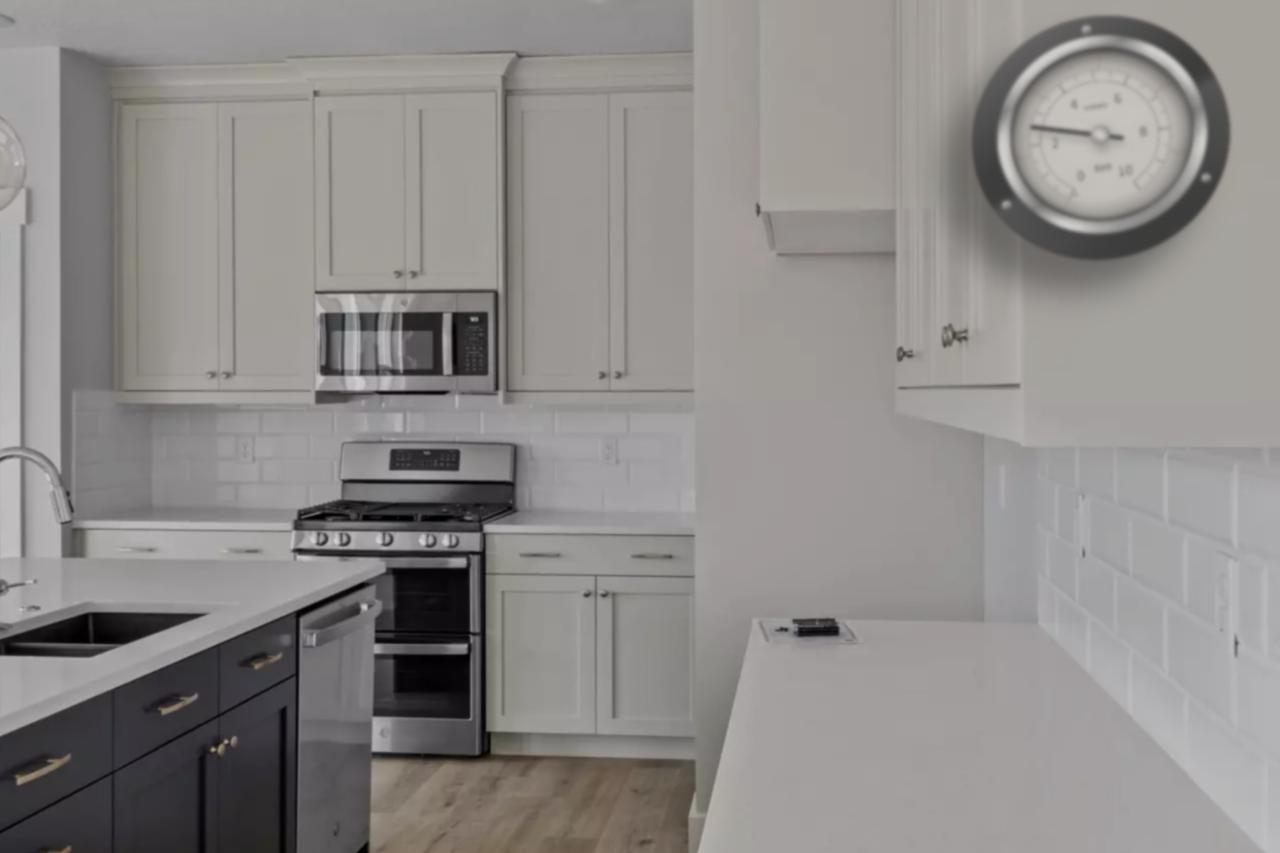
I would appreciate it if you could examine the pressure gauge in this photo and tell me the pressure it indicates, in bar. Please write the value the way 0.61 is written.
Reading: 2.5
